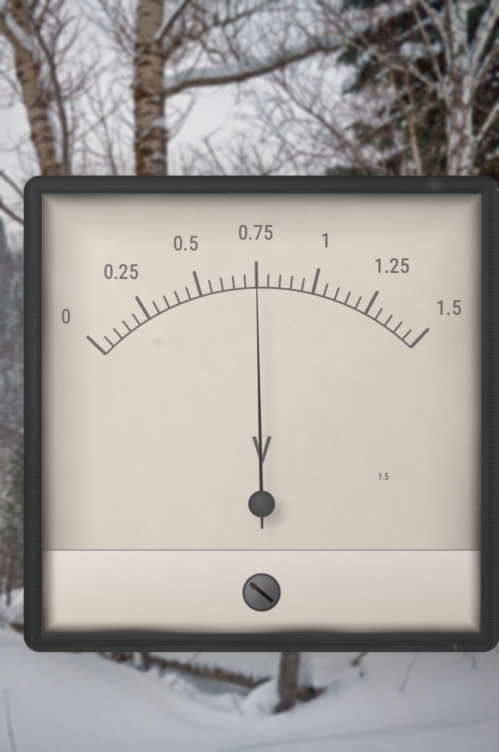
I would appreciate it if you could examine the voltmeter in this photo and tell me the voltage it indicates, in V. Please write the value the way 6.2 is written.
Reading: 0.75
